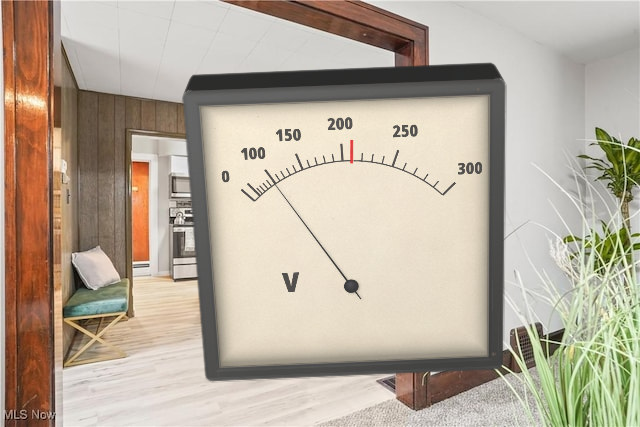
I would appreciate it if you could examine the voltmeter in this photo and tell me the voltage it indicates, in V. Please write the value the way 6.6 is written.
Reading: 100
